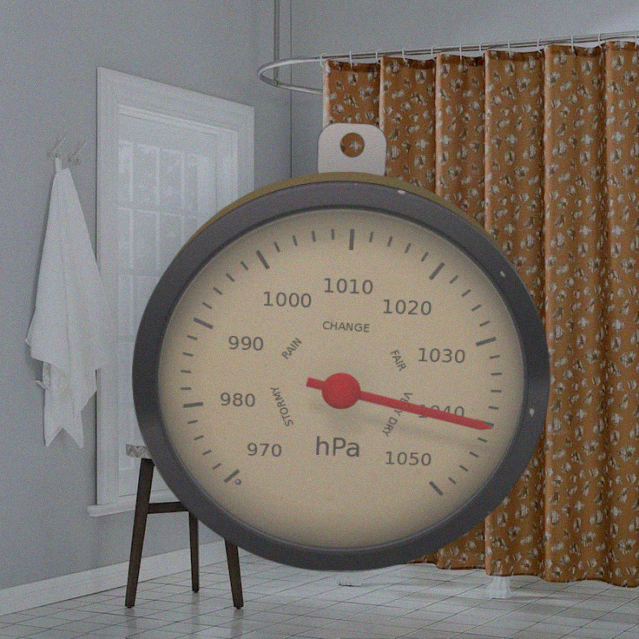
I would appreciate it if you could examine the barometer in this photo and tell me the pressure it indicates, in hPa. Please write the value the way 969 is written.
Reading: 1040
